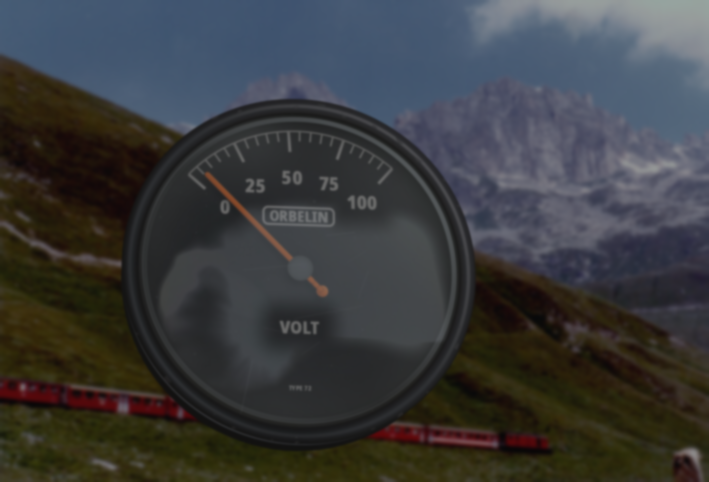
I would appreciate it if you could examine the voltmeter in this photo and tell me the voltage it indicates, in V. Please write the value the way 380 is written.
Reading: 5
